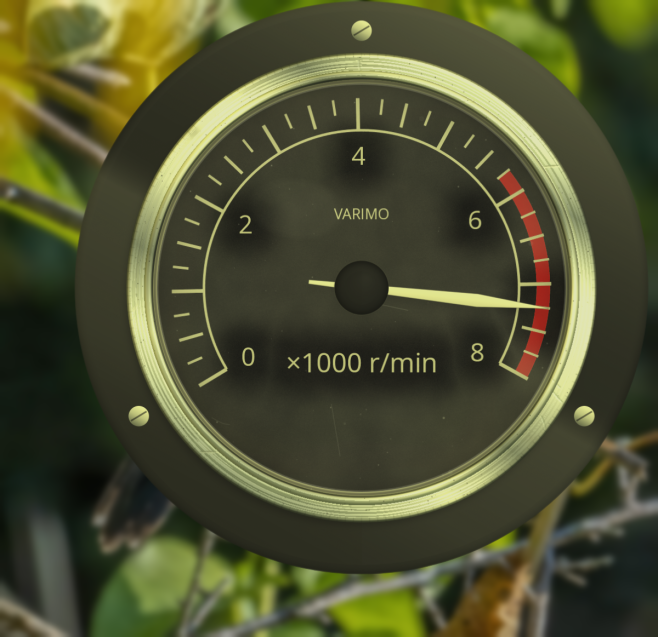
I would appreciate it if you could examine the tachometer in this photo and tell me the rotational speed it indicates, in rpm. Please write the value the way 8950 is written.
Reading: 7250
